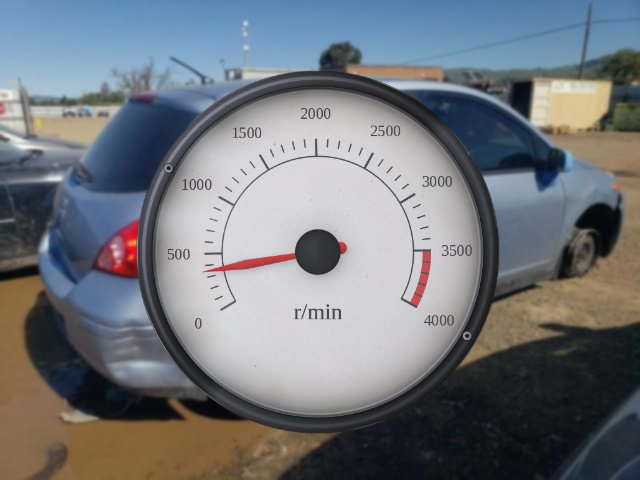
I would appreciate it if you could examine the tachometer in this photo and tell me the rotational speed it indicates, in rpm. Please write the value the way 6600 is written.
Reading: 350
